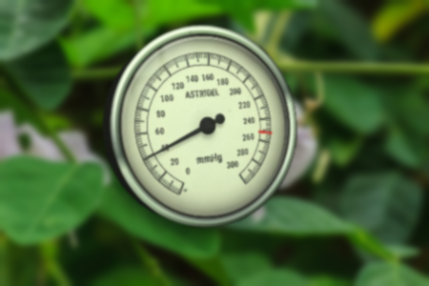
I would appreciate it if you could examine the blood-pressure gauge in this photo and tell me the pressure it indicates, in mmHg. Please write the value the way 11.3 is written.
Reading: 40
